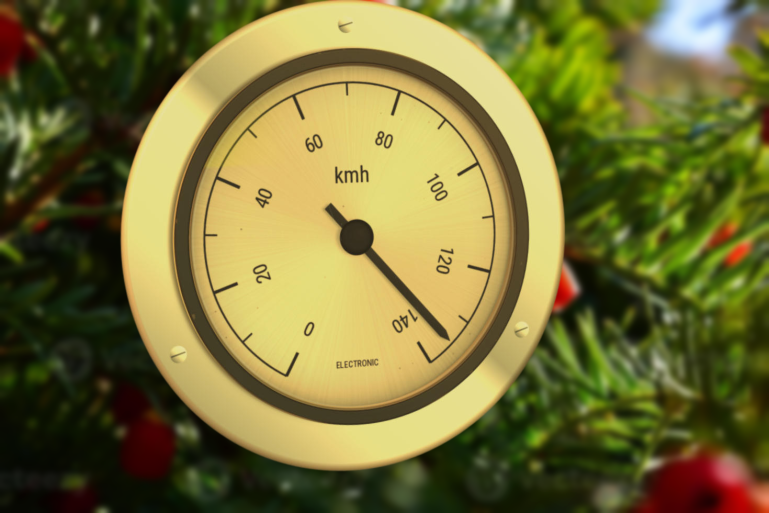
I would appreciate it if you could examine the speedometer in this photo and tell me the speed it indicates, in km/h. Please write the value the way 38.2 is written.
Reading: 135
